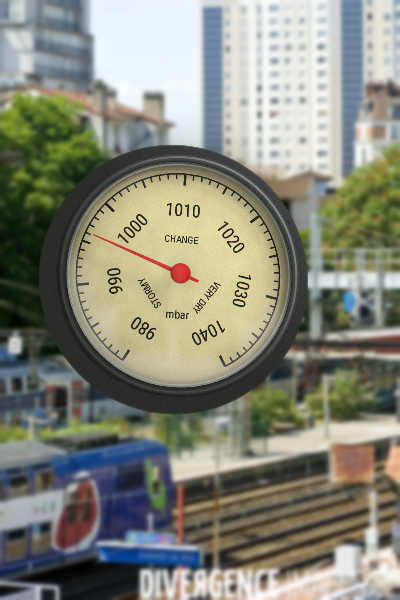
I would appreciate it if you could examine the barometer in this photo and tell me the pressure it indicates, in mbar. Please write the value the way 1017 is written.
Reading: 996
